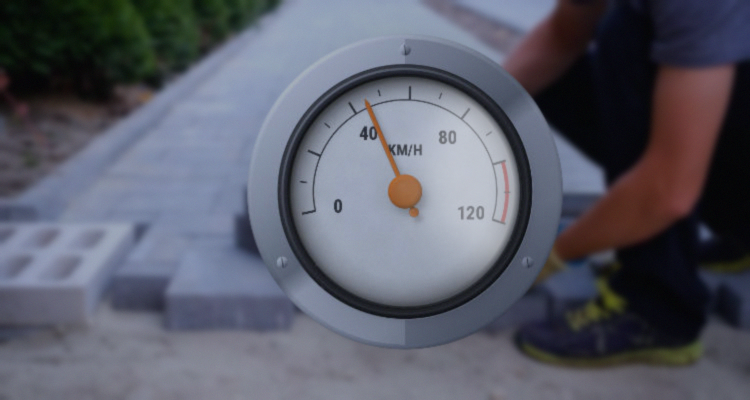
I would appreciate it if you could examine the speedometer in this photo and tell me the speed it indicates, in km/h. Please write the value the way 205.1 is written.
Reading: 45
